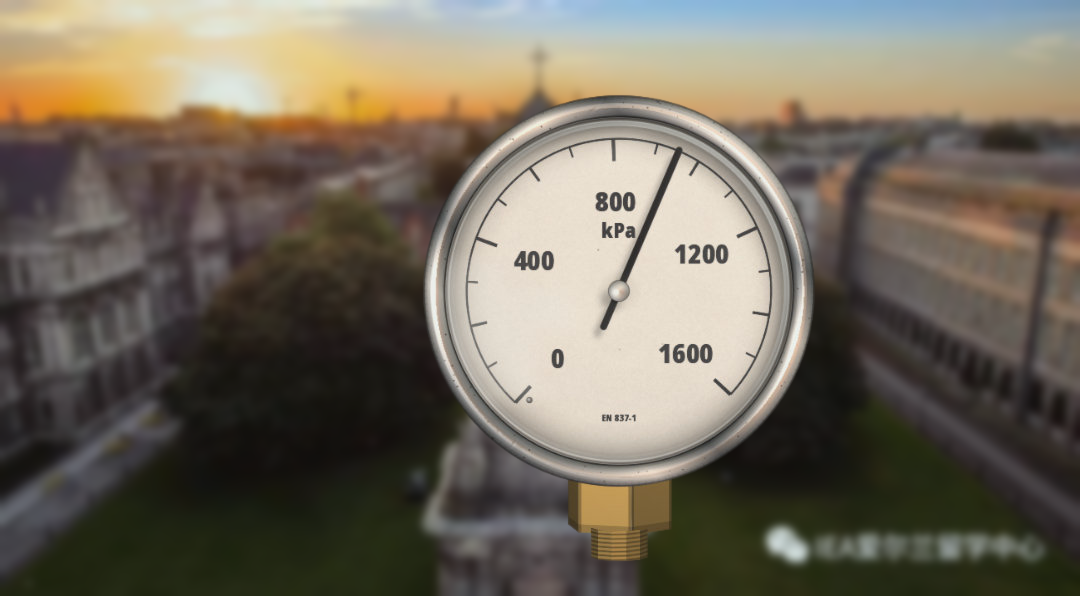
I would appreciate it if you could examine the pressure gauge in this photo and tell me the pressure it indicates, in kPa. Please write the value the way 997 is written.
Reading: 950
